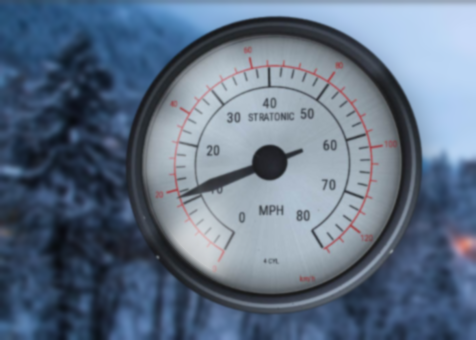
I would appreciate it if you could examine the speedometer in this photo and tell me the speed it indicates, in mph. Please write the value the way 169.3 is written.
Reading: 11
